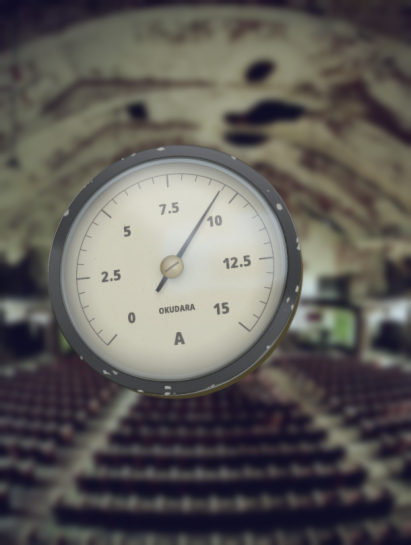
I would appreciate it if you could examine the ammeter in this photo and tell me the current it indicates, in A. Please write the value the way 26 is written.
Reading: 9.5
